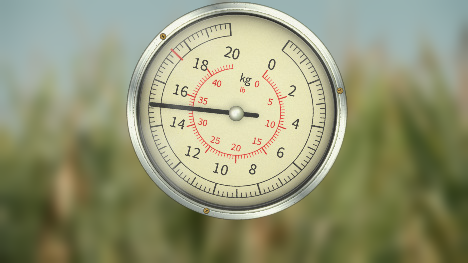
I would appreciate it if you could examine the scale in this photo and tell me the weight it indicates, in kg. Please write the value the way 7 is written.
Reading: 15
